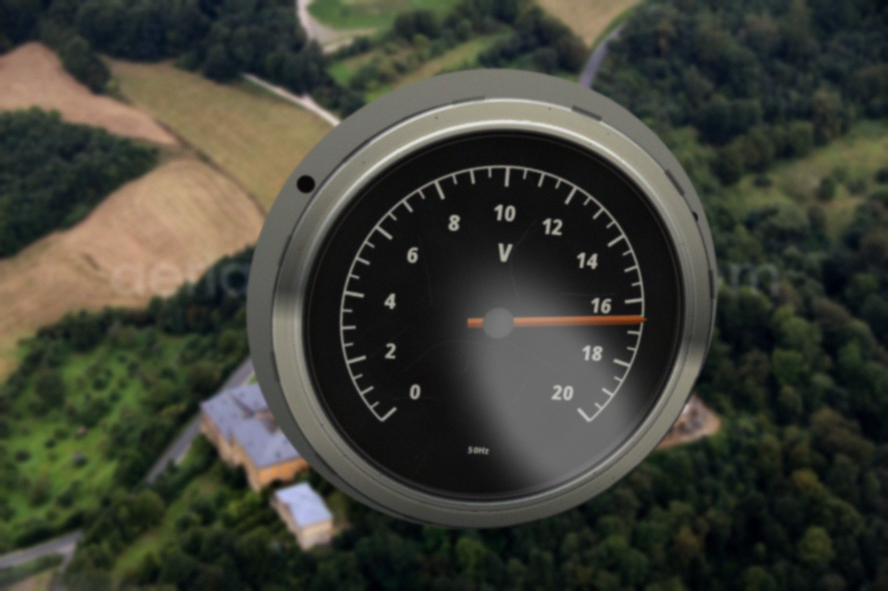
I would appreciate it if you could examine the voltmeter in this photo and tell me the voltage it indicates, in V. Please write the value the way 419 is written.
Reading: 16.5
